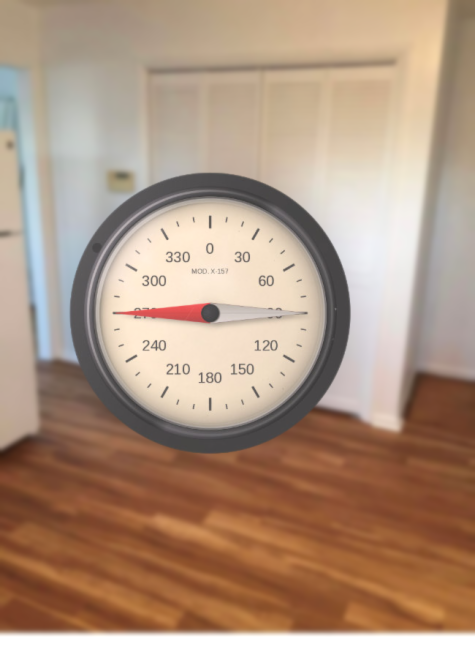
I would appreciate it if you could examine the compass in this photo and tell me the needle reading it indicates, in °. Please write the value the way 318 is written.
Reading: 270
